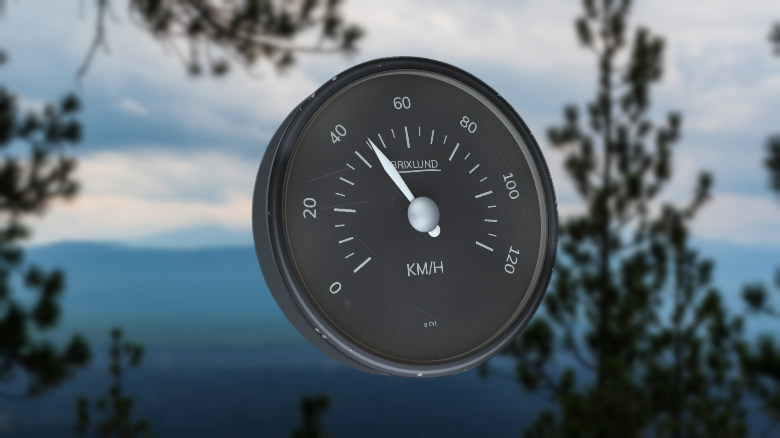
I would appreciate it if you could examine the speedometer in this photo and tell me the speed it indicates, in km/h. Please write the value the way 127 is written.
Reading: 45
